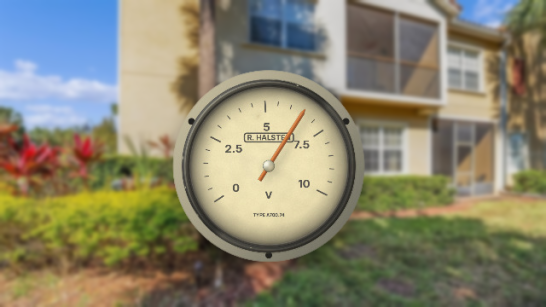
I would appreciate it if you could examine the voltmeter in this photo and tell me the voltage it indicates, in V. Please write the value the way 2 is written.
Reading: 6.5
